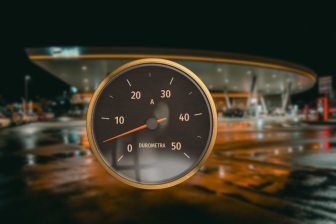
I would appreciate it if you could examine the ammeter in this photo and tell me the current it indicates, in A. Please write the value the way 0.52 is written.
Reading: 5
